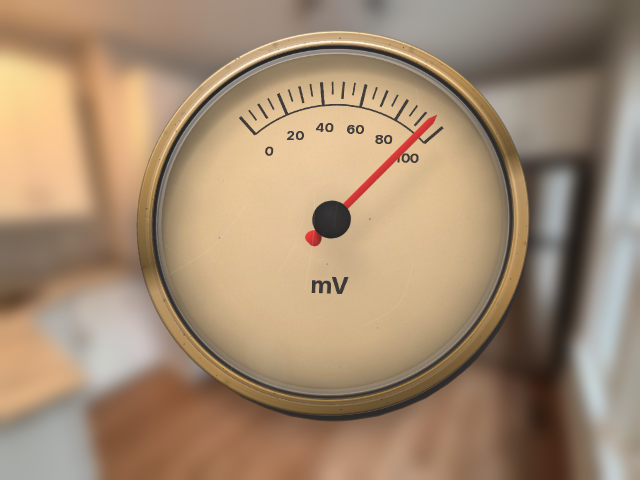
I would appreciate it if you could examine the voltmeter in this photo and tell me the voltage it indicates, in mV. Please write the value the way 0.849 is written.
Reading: 95
